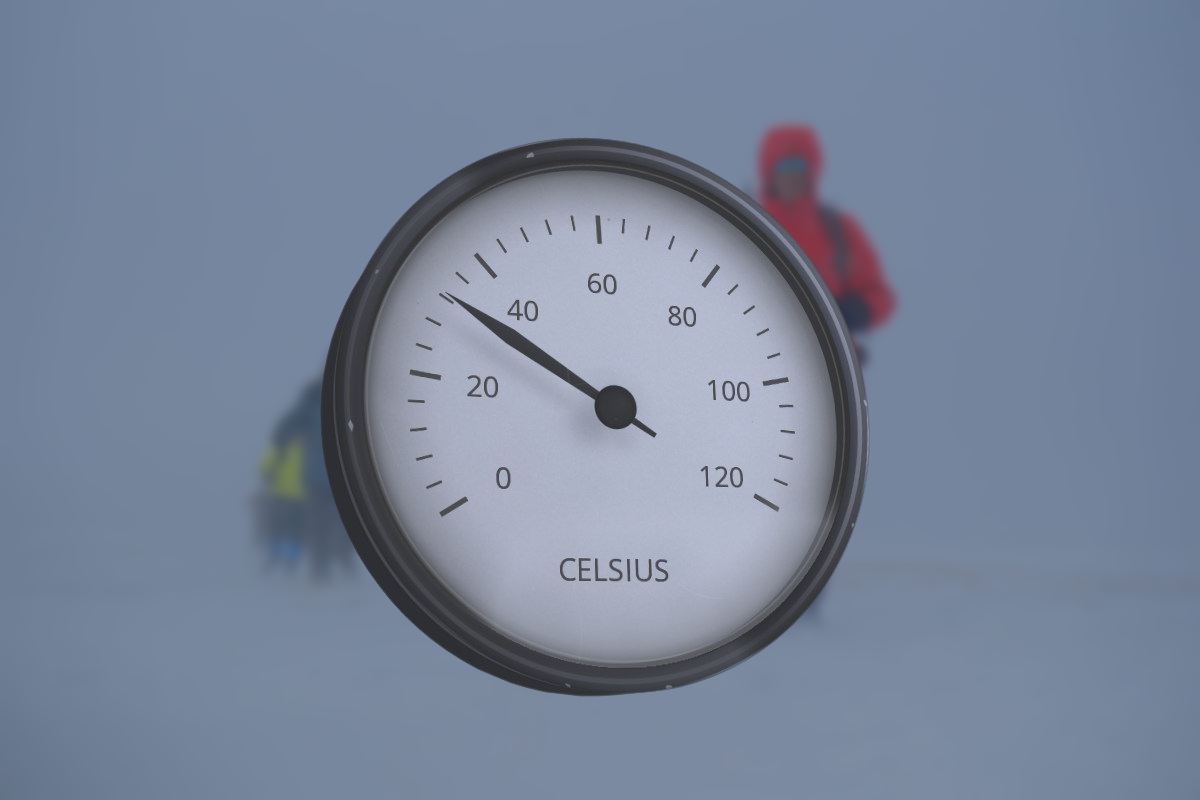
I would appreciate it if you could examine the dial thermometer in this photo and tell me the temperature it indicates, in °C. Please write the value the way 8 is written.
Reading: 32
